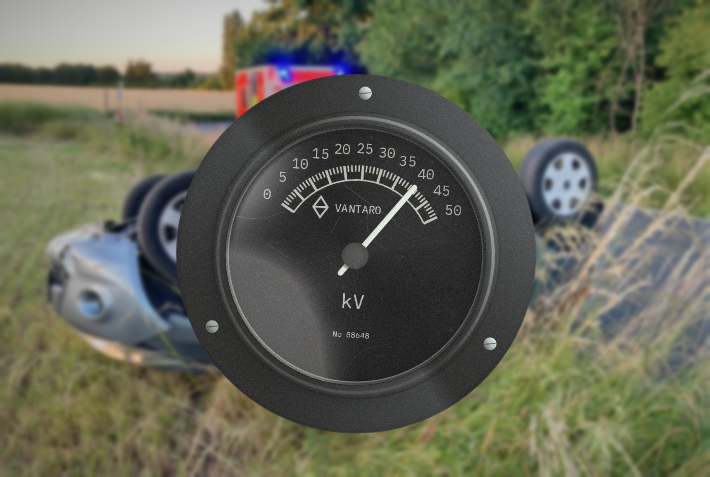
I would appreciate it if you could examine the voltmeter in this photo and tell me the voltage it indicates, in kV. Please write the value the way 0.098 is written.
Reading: 40
